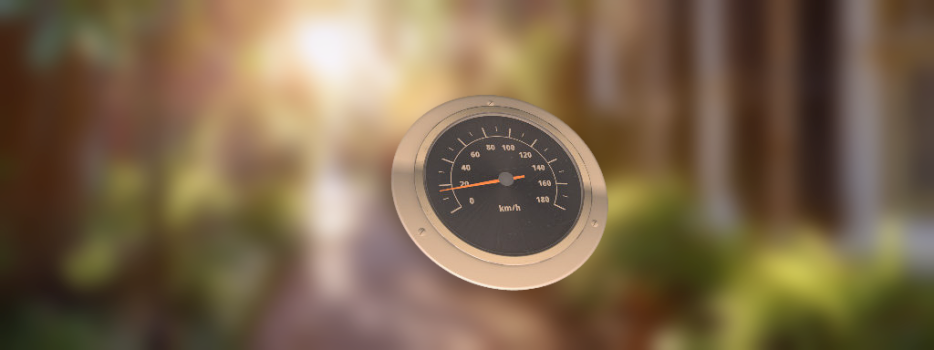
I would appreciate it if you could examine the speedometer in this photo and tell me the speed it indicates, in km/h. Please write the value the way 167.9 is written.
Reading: 15
